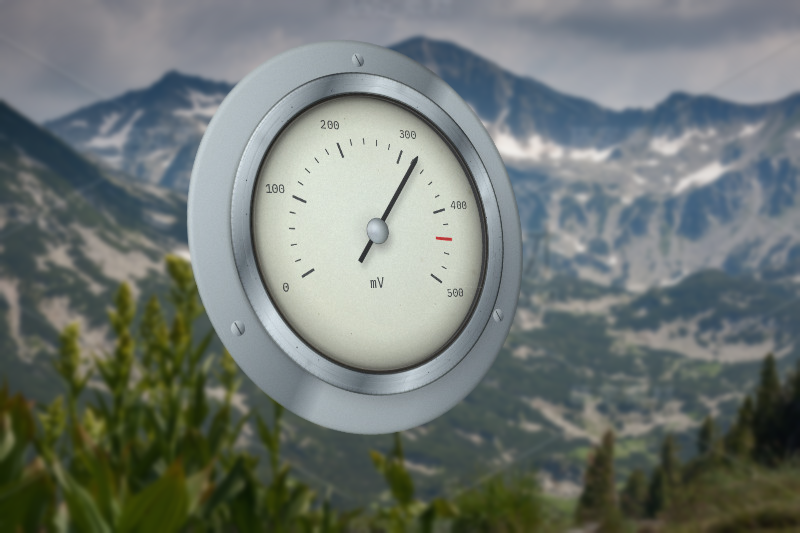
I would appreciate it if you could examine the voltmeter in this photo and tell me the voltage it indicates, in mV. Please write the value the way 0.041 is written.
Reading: 320
